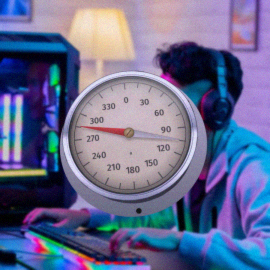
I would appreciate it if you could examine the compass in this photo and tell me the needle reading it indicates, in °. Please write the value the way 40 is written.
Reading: 285
